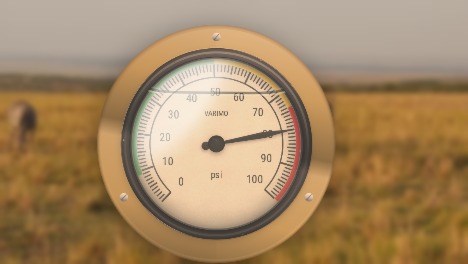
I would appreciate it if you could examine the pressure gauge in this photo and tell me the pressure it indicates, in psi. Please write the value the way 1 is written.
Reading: 80
